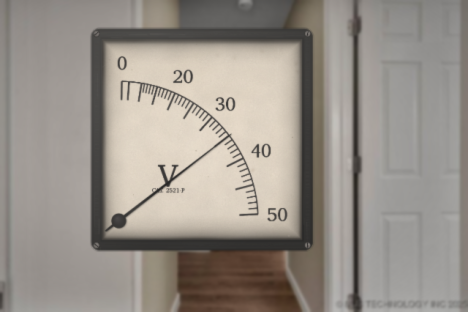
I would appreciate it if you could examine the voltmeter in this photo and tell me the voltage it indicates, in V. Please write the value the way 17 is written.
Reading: 35
